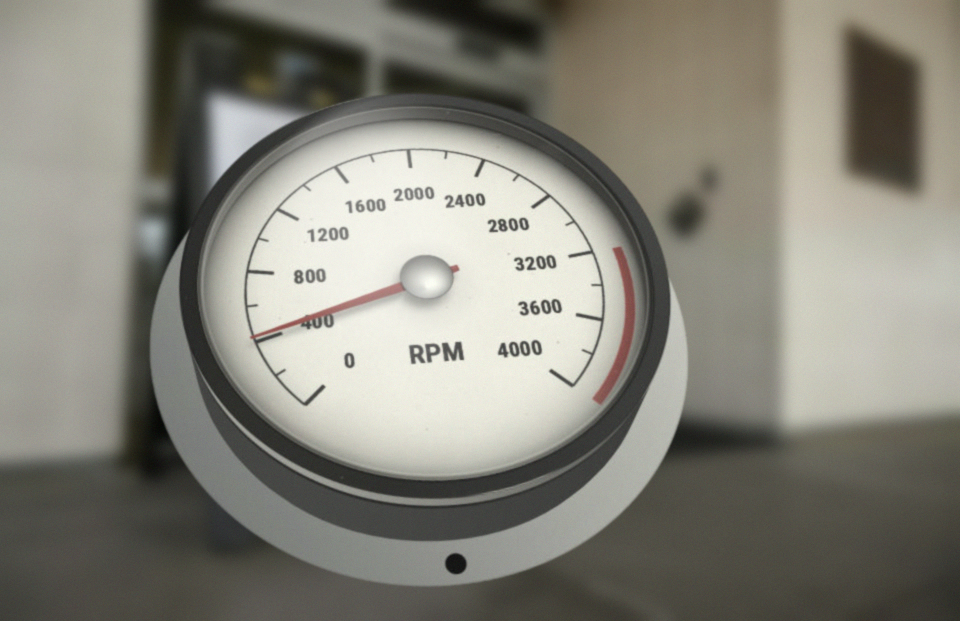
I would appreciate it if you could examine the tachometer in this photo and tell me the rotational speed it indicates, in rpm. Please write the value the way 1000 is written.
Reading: 400
